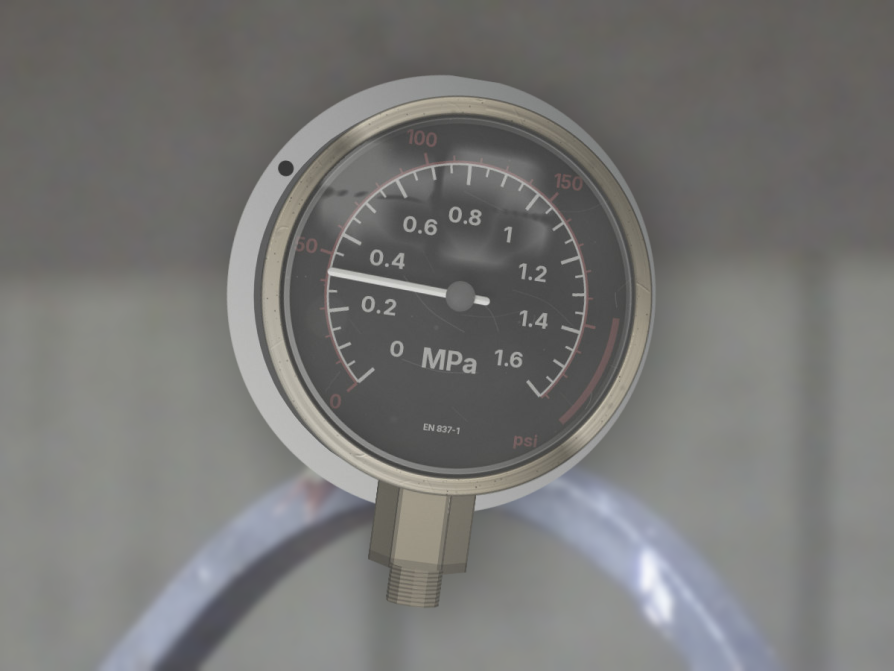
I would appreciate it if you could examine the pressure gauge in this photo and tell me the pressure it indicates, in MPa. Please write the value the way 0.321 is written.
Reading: 0.3
